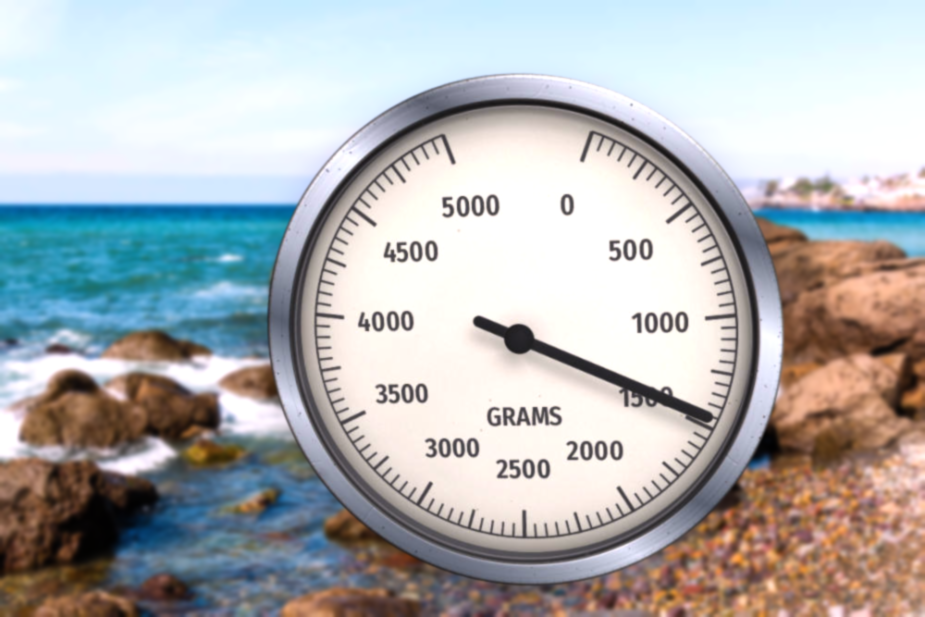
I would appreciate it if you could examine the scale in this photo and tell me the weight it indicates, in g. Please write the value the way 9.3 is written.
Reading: 1450
